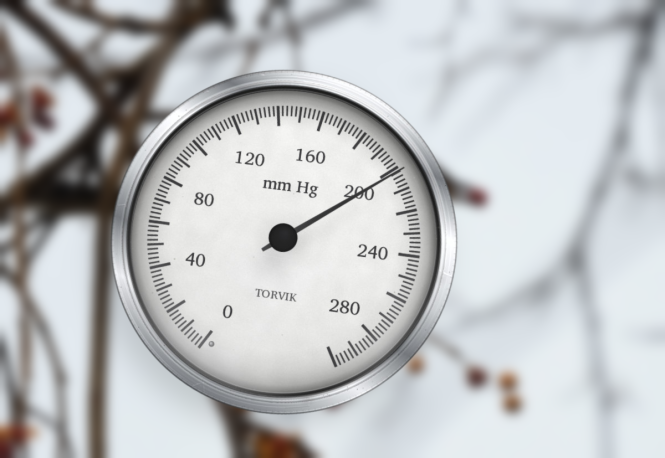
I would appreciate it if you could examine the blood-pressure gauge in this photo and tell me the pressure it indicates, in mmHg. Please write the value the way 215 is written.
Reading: 202
